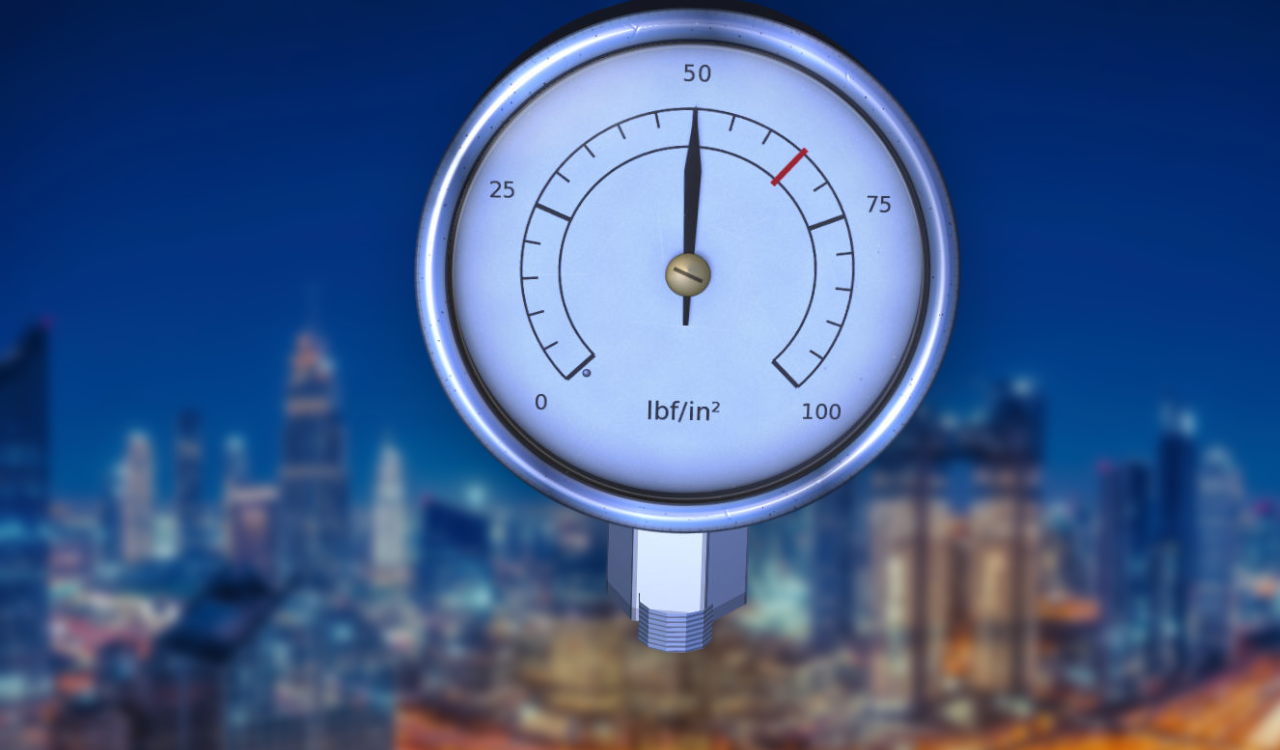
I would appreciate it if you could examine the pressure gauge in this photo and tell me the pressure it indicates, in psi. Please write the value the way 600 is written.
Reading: 50
